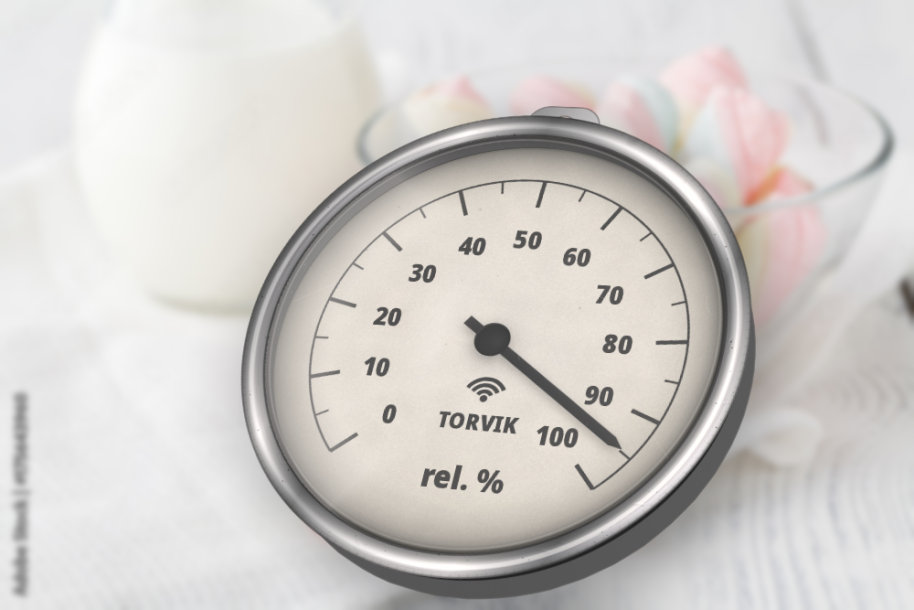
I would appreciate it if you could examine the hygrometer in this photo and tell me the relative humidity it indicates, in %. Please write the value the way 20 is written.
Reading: 95
